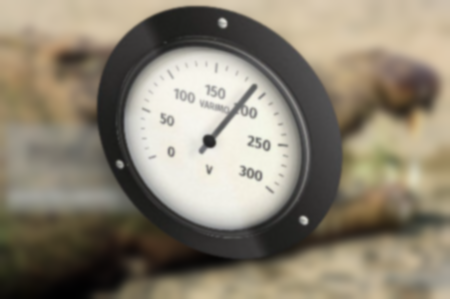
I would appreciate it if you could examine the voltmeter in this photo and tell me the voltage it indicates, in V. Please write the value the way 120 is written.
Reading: 190
